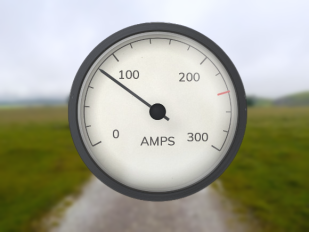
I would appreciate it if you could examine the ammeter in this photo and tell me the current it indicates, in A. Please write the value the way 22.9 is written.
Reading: 80
